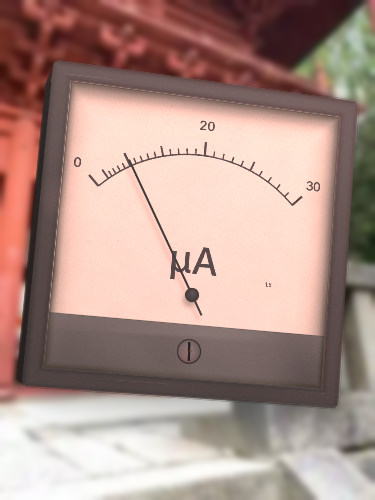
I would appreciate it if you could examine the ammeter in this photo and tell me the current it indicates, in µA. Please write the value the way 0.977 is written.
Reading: 10
